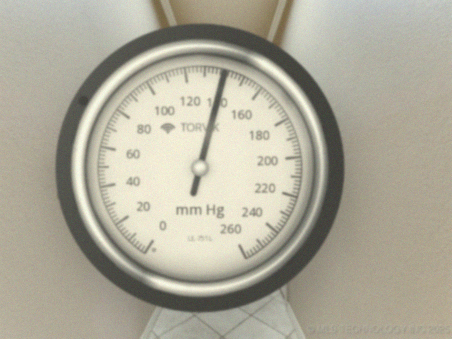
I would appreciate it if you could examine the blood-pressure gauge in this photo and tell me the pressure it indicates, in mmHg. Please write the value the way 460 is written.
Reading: 140
